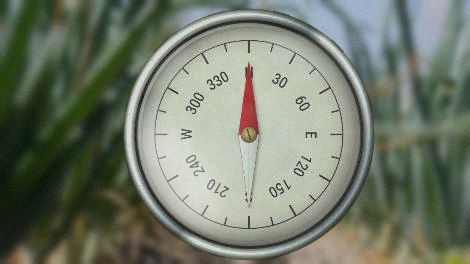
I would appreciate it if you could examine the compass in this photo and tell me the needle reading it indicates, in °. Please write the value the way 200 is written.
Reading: 0
